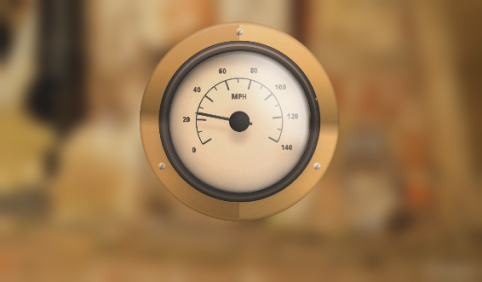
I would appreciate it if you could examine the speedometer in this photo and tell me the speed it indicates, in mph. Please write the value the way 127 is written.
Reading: 25
